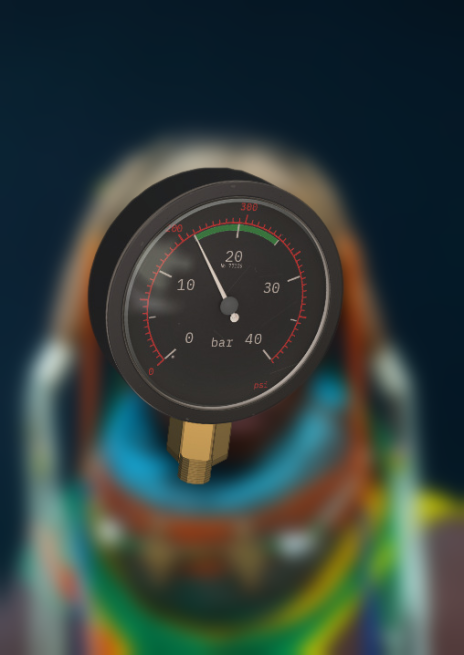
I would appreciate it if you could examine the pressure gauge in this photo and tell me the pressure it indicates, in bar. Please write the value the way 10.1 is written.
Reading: 15
